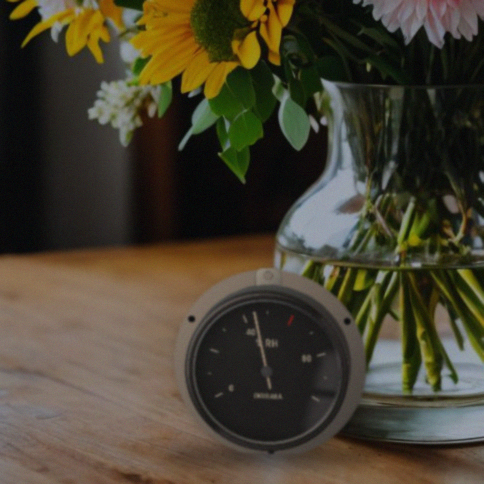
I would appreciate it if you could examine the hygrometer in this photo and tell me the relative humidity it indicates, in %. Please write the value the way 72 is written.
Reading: 45
